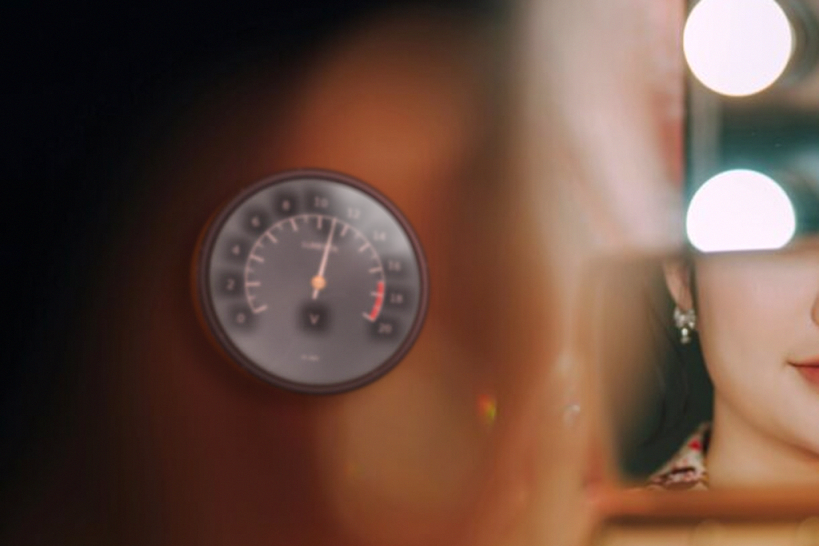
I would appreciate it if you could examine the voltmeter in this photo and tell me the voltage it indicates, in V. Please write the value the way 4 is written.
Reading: 11
